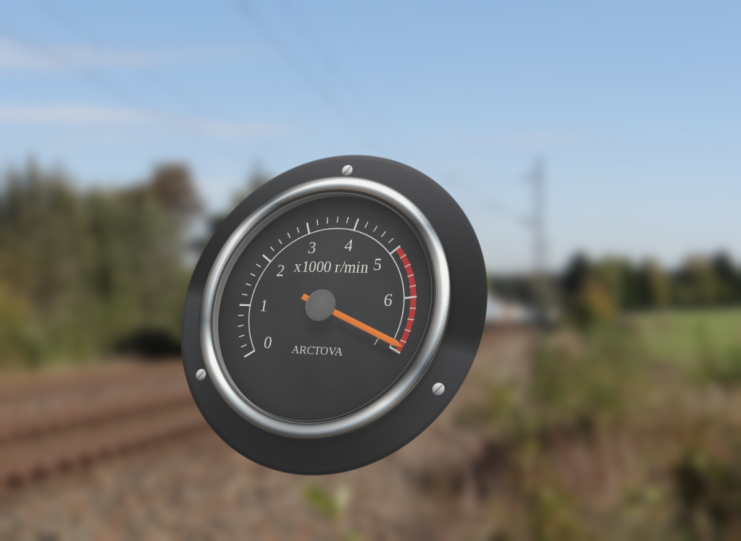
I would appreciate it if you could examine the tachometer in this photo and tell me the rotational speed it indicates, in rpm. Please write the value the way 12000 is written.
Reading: 6900
